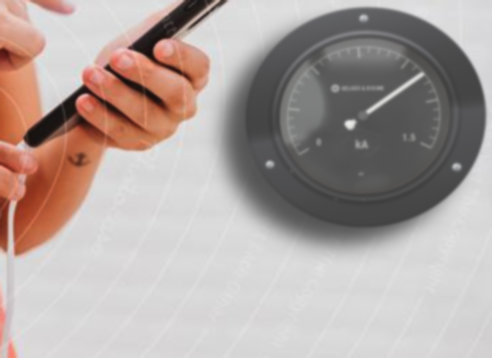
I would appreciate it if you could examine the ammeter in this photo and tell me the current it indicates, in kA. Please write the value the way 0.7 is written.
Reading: 1.1
